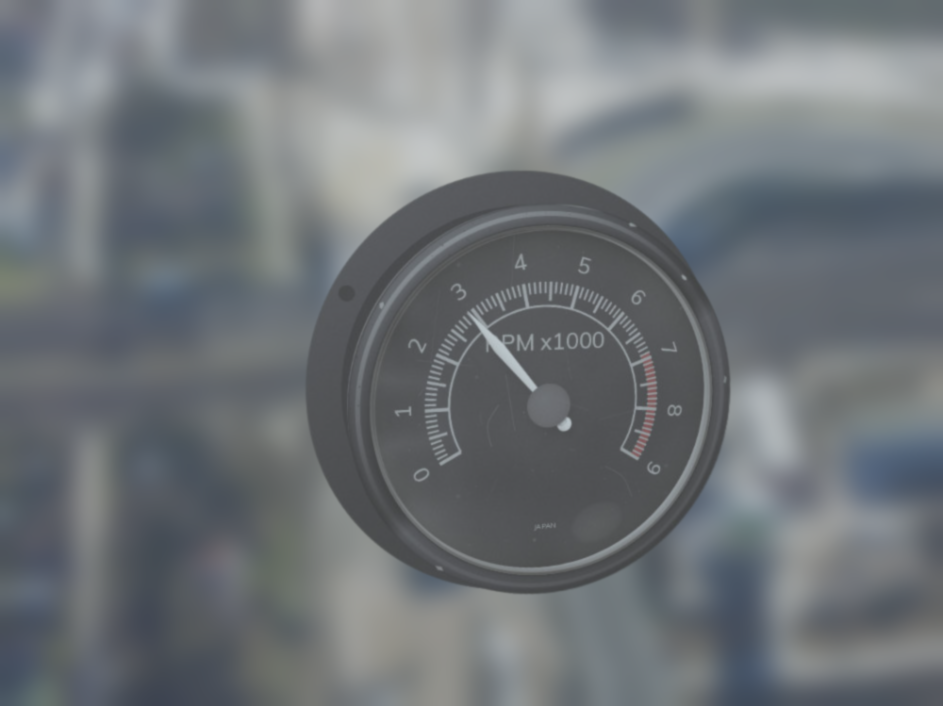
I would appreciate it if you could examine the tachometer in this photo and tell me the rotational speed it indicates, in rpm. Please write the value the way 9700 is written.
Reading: 2900
